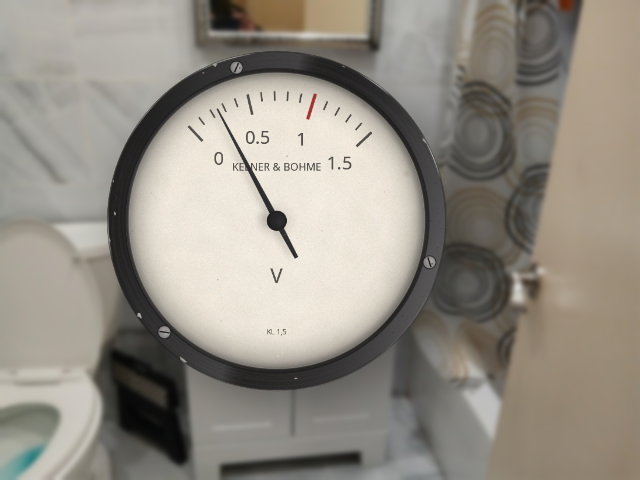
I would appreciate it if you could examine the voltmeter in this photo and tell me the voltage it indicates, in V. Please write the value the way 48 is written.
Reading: 0.25
